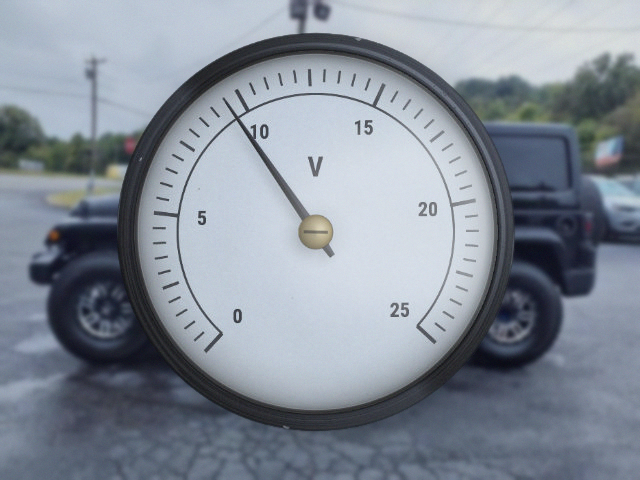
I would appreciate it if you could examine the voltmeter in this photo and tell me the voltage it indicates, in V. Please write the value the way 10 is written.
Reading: 9.5
